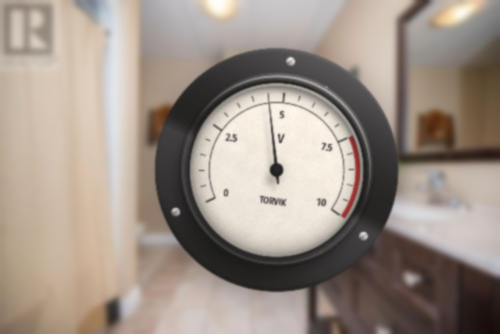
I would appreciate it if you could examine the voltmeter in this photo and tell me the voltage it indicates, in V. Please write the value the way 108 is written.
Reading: 4.5
